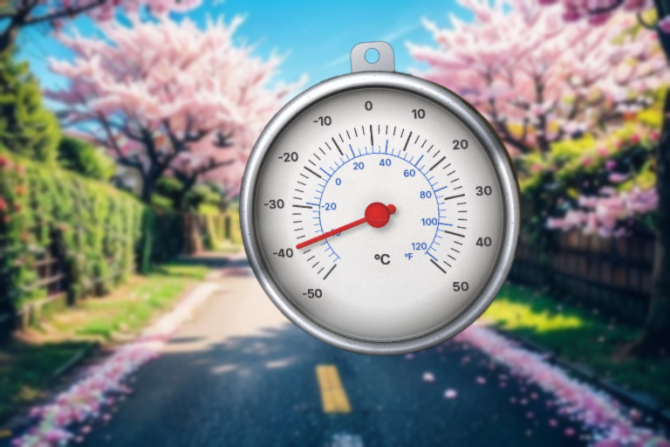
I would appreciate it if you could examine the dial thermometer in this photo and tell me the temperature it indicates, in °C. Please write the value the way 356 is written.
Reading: -40
